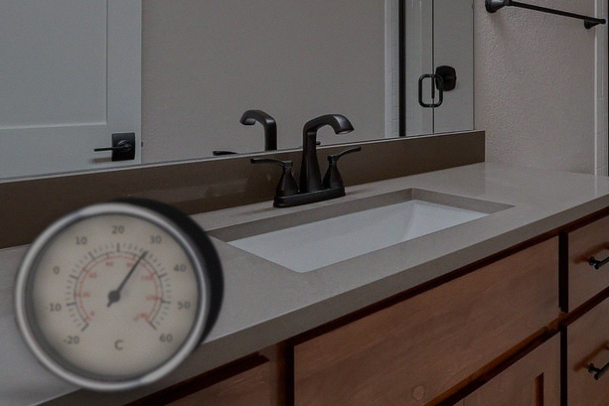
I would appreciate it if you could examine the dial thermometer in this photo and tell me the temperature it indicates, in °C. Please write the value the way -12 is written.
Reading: 30
